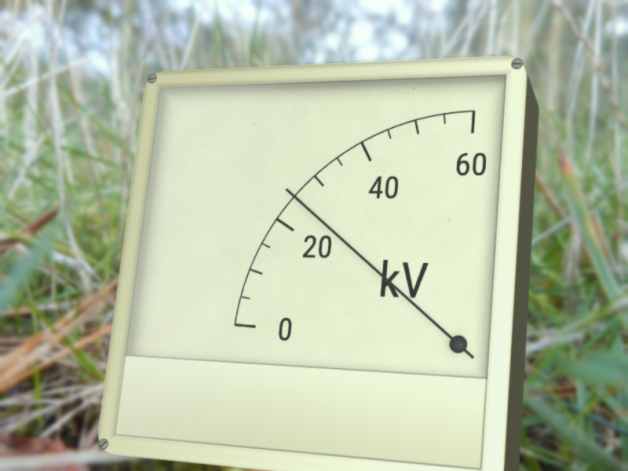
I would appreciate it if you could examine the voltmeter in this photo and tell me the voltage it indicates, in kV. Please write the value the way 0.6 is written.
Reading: 25
